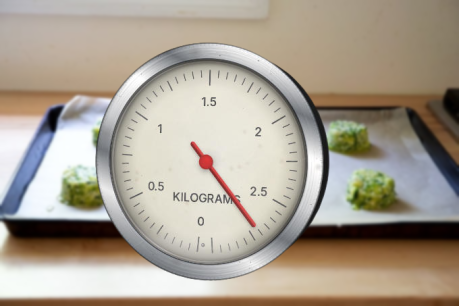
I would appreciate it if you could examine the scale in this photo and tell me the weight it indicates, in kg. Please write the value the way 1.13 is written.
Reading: 2.7
